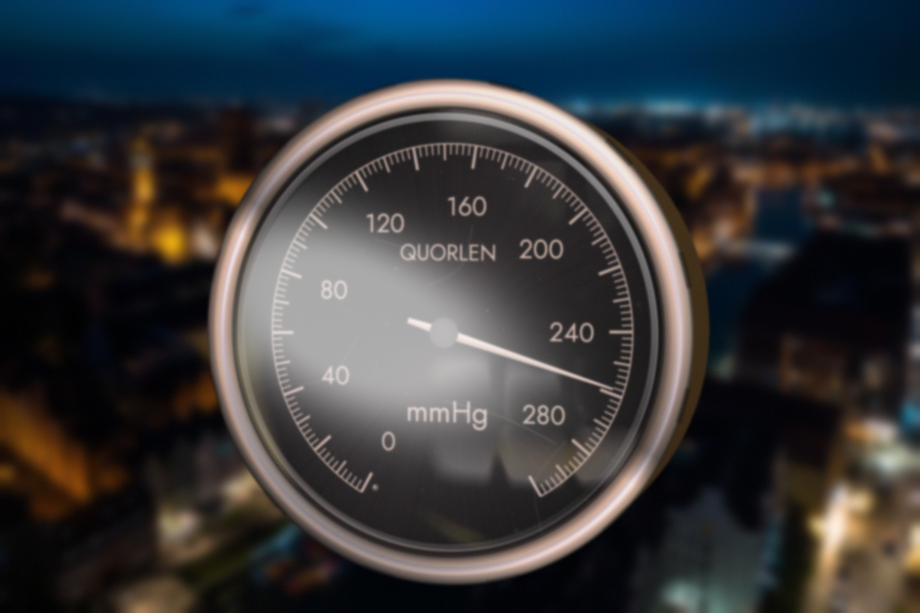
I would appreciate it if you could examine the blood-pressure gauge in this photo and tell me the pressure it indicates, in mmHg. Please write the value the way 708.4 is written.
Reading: 258
